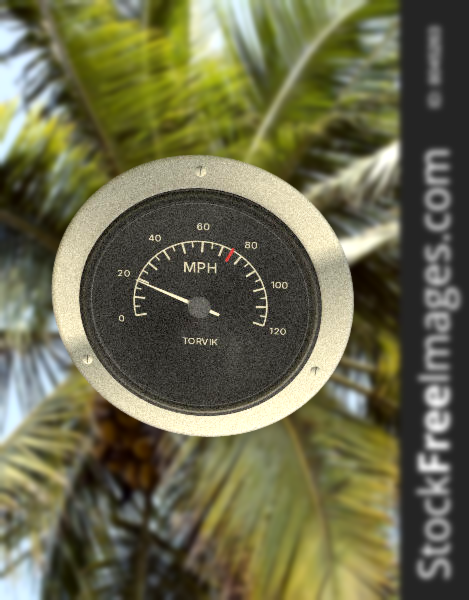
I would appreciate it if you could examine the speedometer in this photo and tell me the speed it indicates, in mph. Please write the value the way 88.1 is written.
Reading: 20
